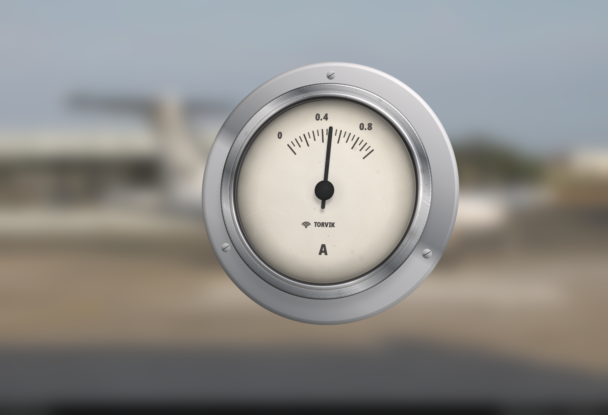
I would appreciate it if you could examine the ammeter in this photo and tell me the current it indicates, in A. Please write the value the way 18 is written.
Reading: 0.5
